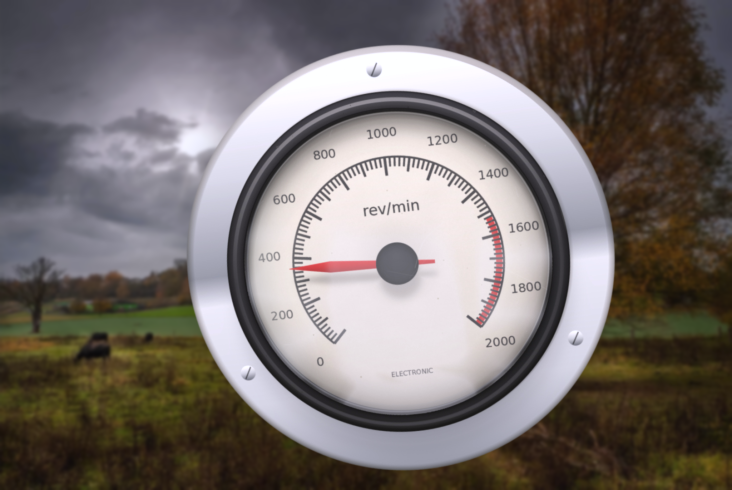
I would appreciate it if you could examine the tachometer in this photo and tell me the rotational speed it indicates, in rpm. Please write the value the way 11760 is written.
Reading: 360
